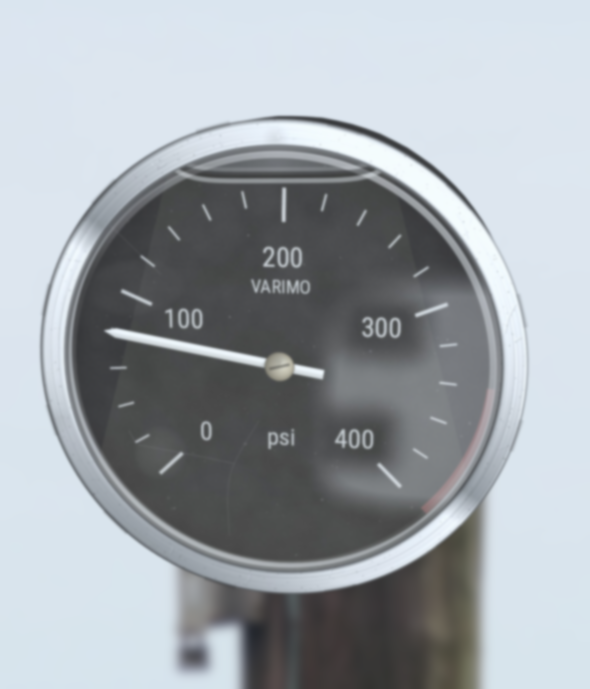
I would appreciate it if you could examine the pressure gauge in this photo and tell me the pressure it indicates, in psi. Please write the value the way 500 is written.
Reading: 80
